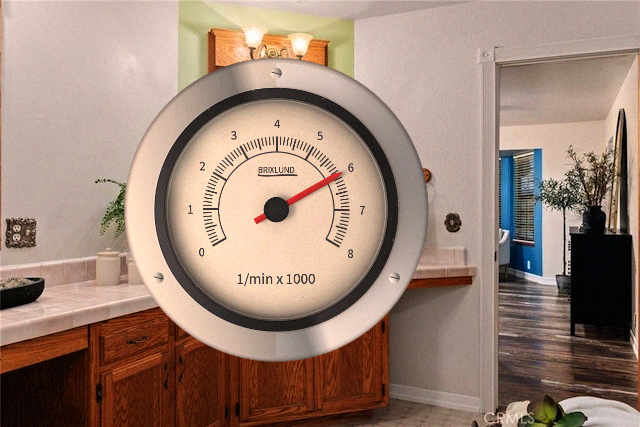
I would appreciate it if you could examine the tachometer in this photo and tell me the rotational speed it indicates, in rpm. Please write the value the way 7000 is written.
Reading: 6000
